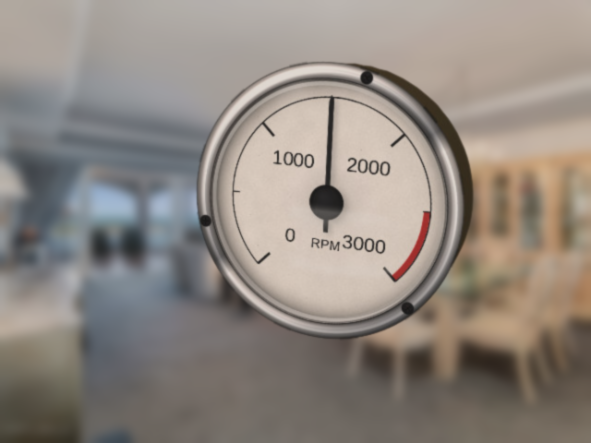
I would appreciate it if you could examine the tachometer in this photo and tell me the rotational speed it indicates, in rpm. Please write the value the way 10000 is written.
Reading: 1500
